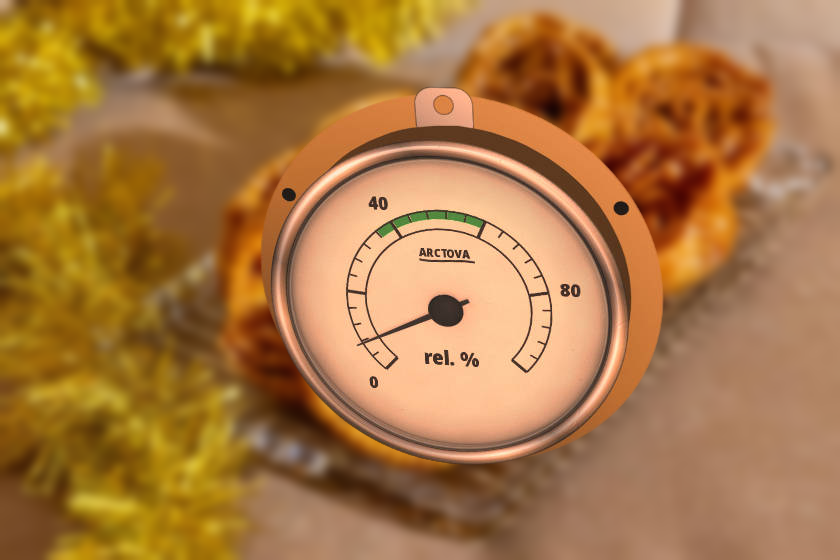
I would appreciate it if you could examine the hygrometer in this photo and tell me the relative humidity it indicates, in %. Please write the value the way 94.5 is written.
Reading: 8
